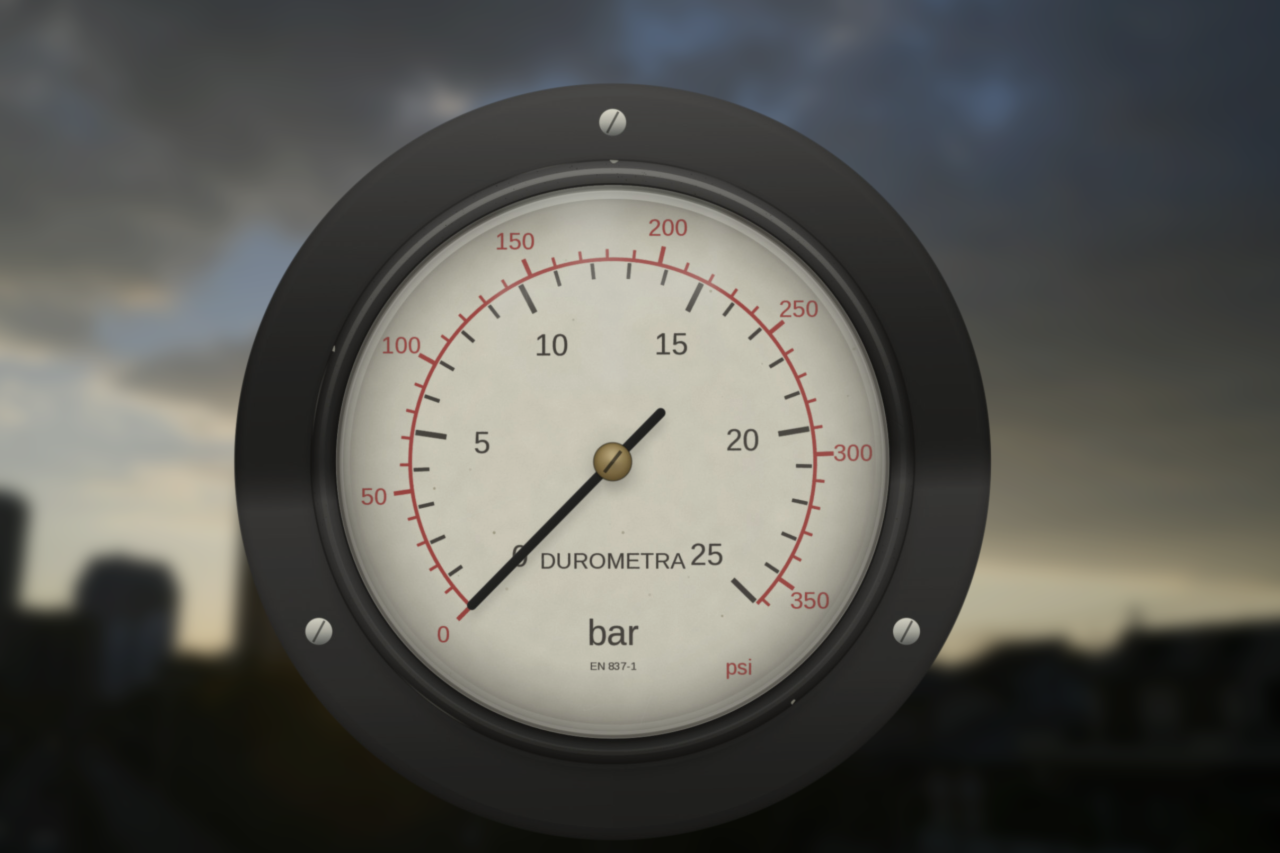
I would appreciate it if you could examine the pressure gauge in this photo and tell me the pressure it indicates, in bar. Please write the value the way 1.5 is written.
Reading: 0
